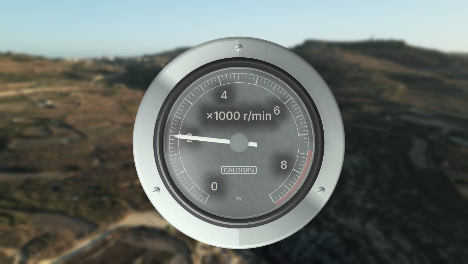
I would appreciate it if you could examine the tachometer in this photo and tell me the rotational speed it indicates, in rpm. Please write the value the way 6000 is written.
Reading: 2000
